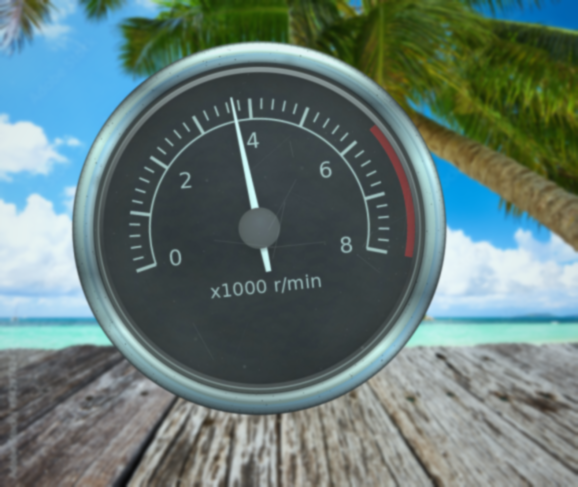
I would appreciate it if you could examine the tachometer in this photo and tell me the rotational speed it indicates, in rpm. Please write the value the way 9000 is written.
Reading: 3700
